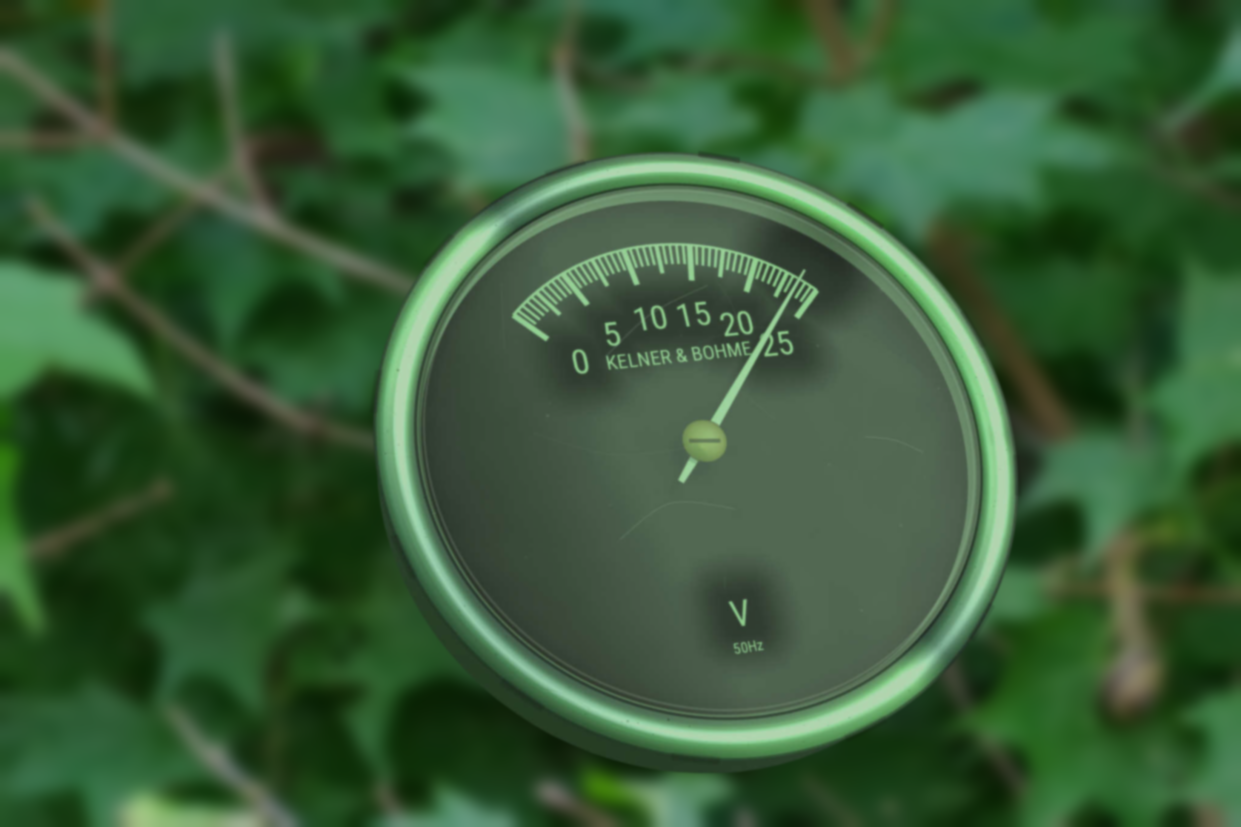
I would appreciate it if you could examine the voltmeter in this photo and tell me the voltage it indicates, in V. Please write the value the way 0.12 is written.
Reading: 23.5
